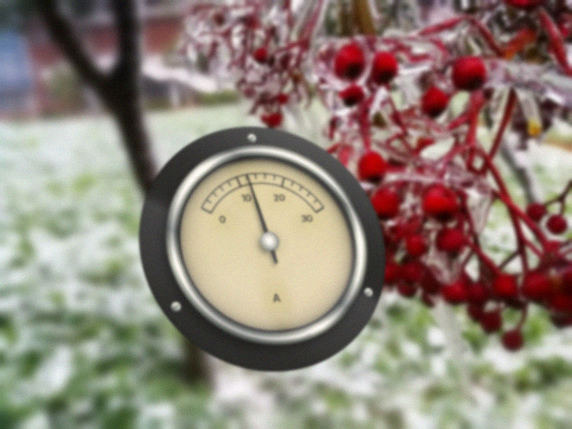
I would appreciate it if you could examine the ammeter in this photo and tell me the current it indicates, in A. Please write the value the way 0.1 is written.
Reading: 12
